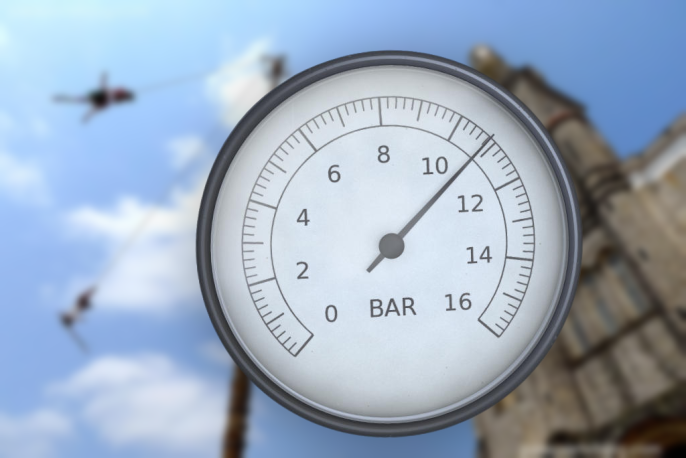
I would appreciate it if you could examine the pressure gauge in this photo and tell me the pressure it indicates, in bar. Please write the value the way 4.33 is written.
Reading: 10.8
